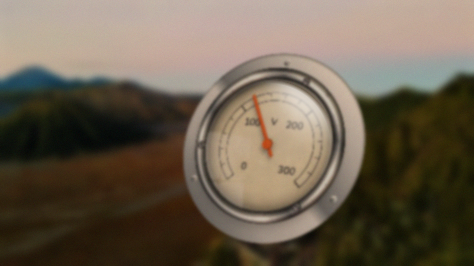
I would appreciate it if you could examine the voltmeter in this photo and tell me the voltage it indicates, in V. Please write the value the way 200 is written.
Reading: 120
